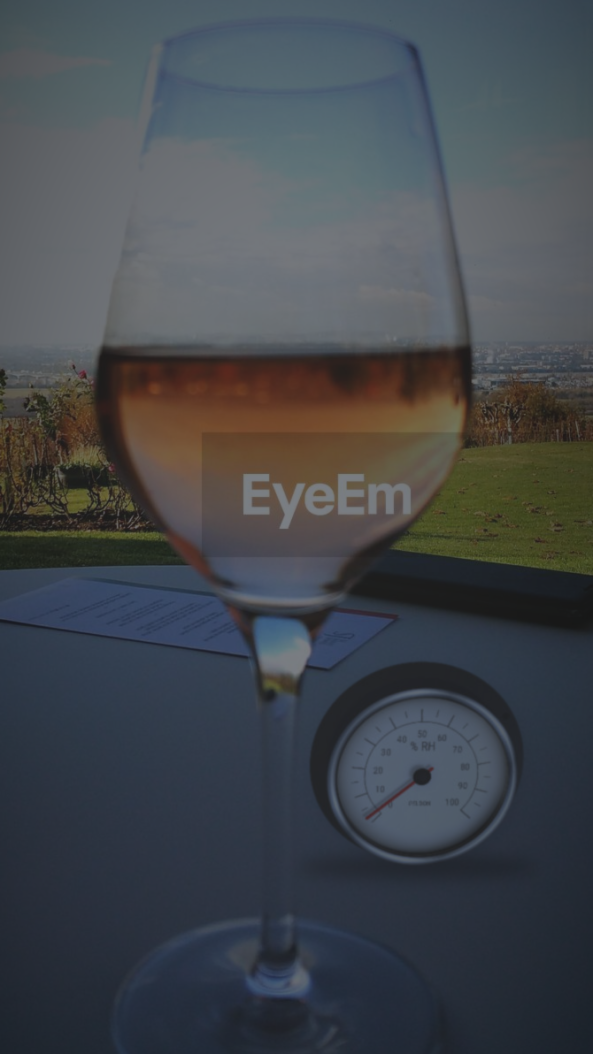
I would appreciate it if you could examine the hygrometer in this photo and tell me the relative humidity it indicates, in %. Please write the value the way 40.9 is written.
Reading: 2.5
